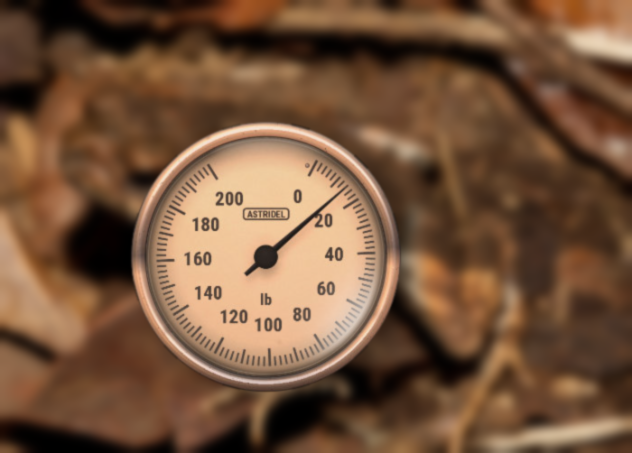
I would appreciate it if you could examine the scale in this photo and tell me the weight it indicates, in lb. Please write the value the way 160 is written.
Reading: 14
